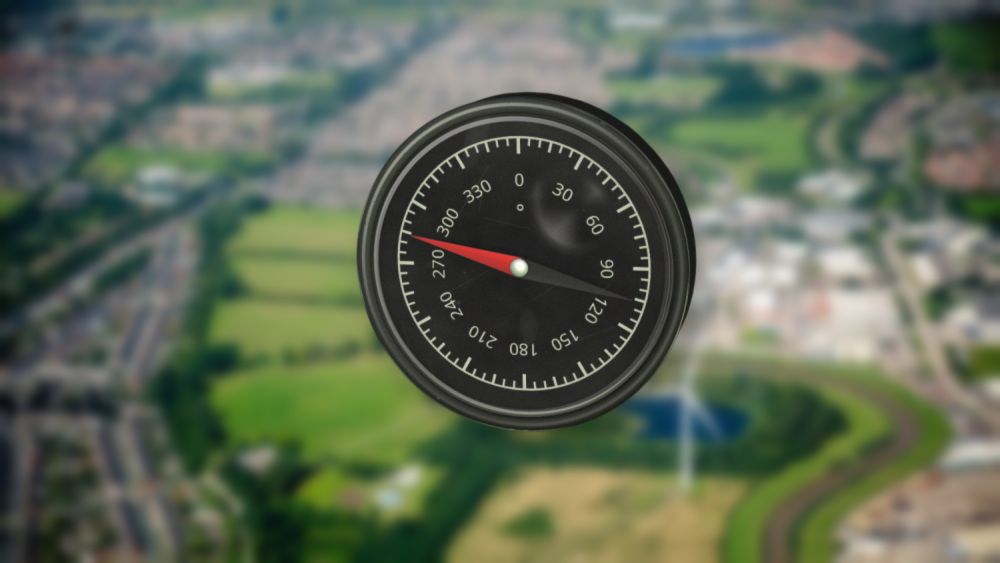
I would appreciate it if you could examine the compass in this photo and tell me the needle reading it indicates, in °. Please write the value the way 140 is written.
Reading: 285
